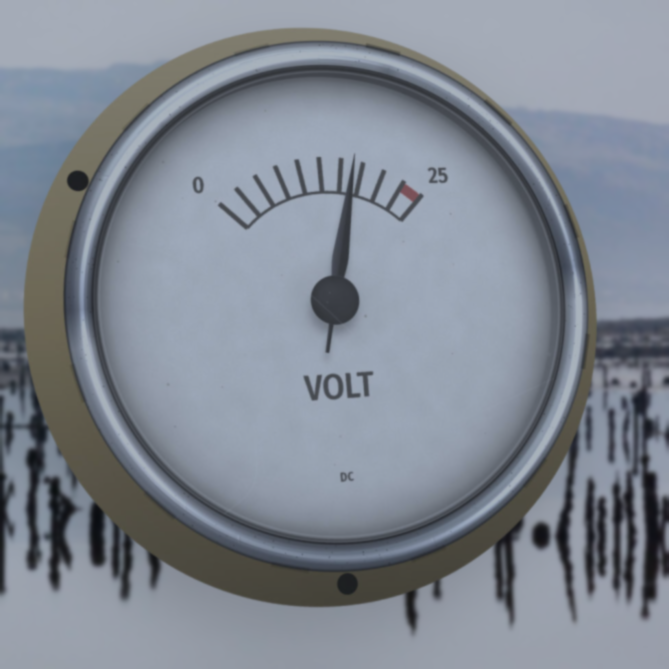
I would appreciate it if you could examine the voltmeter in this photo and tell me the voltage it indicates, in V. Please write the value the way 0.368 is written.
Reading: 16.25
